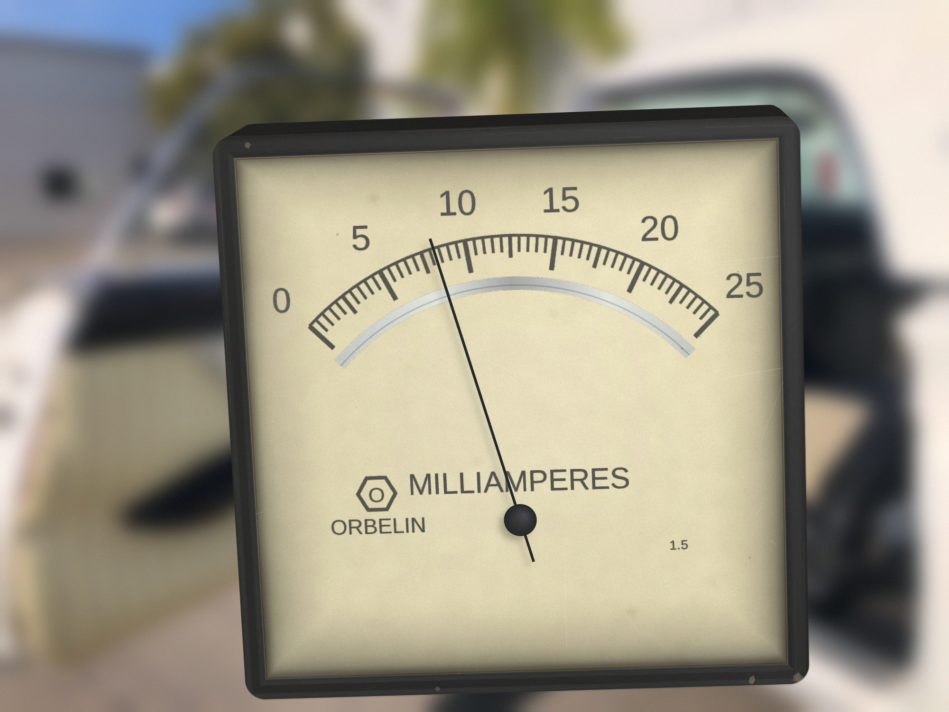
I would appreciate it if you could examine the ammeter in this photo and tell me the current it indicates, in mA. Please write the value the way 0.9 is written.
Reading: 8.25
